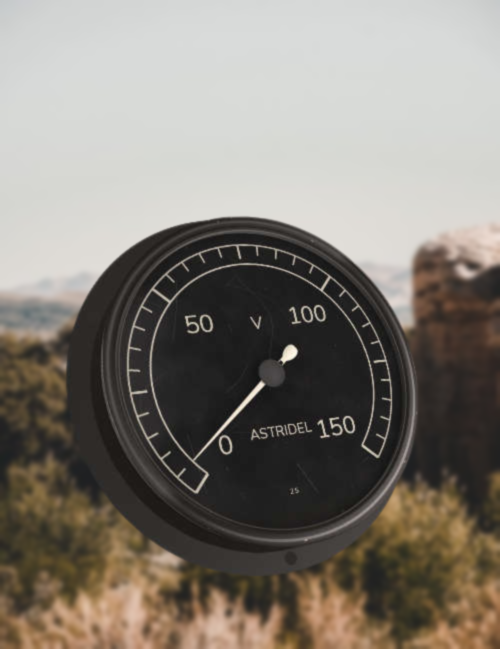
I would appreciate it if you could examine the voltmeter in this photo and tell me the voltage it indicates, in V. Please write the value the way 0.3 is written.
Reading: 5
